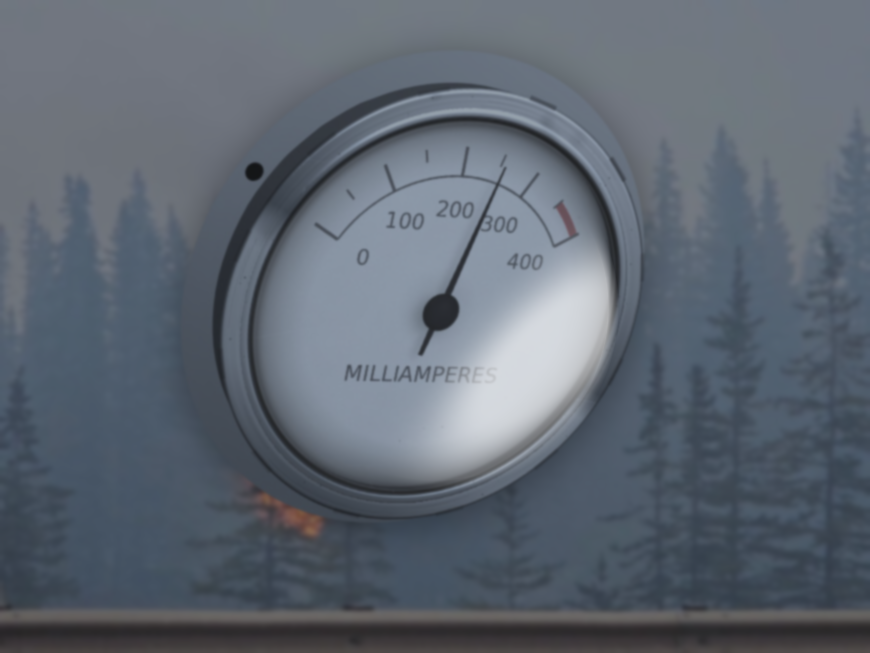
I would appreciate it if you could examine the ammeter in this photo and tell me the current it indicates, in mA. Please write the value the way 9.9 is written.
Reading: 250
